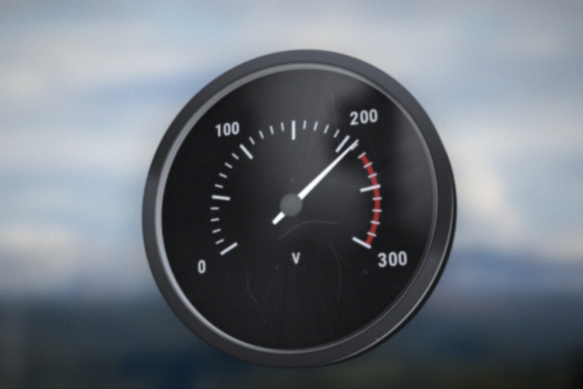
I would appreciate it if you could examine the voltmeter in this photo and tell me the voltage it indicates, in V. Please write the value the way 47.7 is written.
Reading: 210
